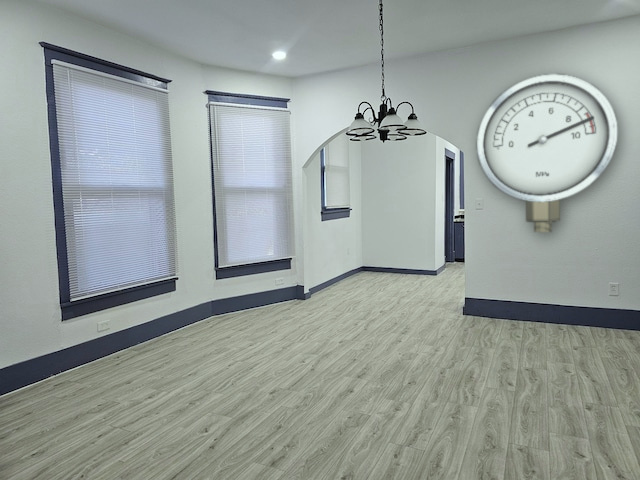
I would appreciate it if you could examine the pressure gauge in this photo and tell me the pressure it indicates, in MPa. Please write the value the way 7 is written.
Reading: 9
